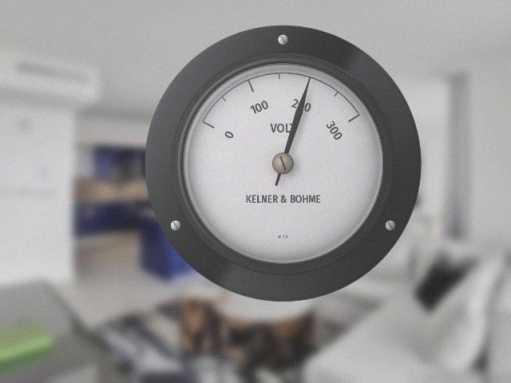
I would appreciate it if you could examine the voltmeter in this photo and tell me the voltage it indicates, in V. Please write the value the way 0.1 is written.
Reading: 200
